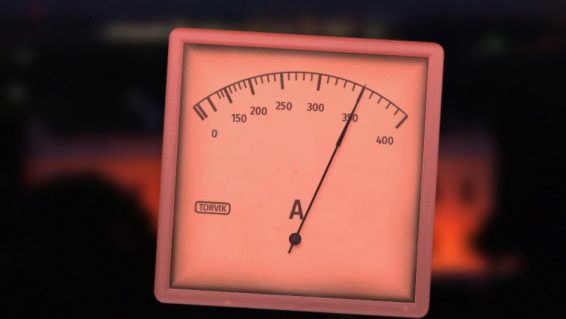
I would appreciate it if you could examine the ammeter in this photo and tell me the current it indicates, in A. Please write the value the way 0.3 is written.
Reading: 350
